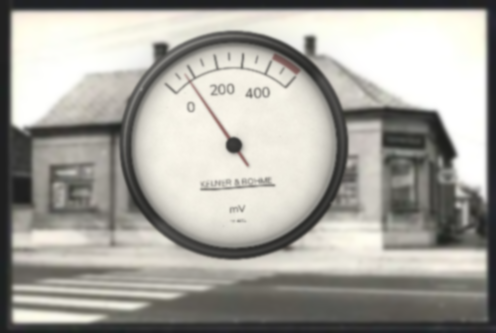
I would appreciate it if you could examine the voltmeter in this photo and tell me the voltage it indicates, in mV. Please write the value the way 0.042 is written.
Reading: 75
